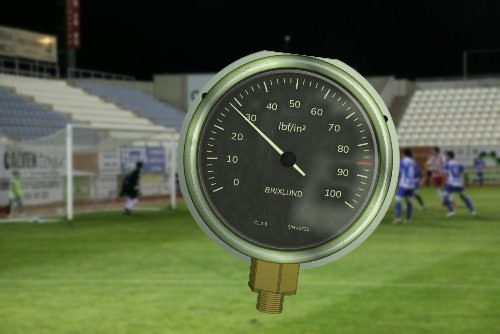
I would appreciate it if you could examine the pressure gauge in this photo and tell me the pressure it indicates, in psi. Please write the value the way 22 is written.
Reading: 28
